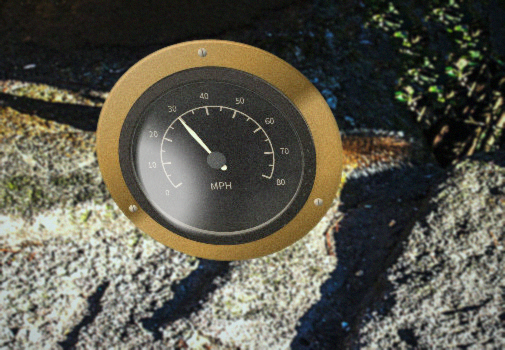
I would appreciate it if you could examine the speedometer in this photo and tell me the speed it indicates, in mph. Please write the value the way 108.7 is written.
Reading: 30
